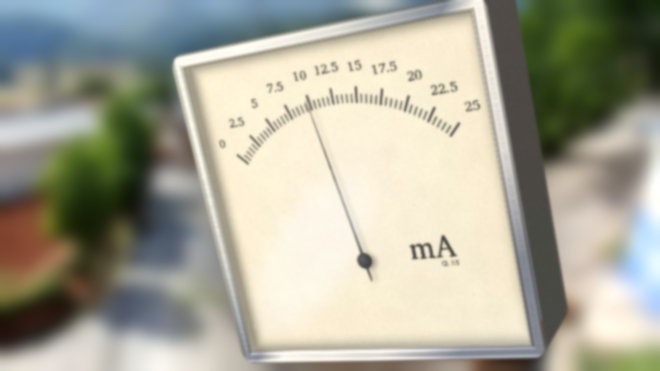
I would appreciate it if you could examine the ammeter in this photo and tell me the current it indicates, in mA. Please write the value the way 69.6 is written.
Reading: 10
